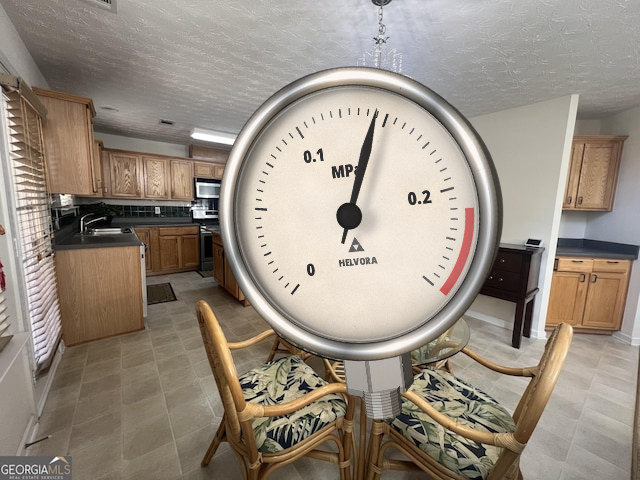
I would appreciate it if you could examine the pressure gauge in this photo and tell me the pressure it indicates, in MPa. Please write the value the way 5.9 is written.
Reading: 0.145
